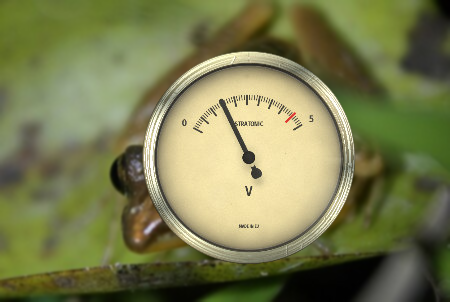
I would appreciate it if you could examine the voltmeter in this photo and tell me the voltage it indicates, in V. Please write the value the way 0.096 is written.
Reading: 1.5
